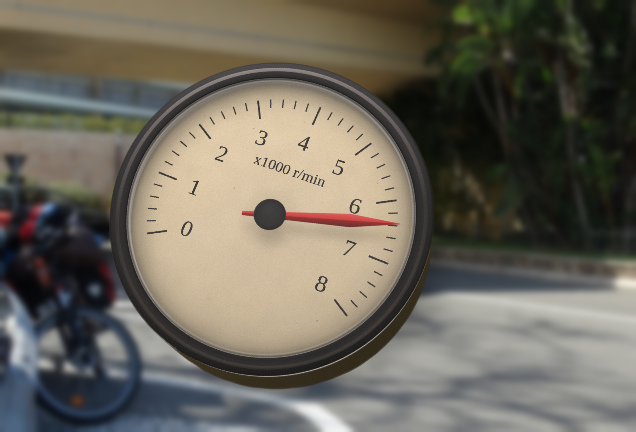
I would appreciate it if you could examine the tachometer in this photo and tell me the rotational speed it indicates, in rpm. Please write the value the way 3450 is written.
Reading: 6400
